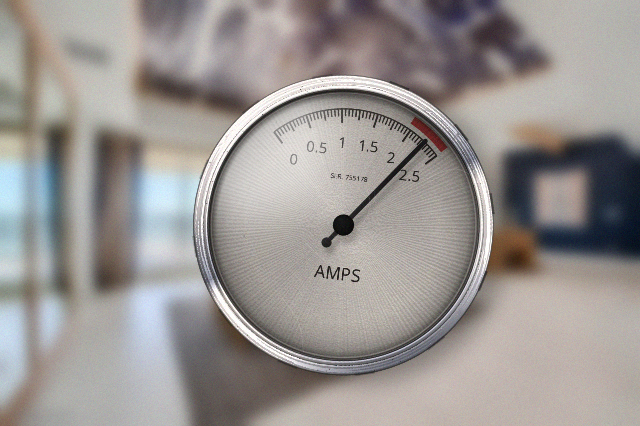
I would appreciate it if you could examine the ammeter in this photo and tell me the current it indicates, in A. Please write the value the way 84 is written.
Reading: 2.25
